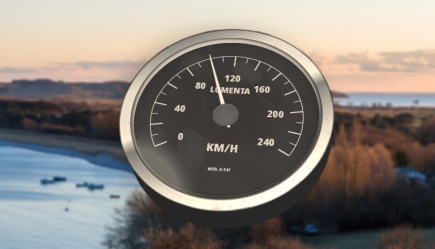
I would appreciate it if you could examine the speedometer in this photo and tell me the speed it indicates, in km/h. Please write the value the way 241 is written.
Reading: 100
